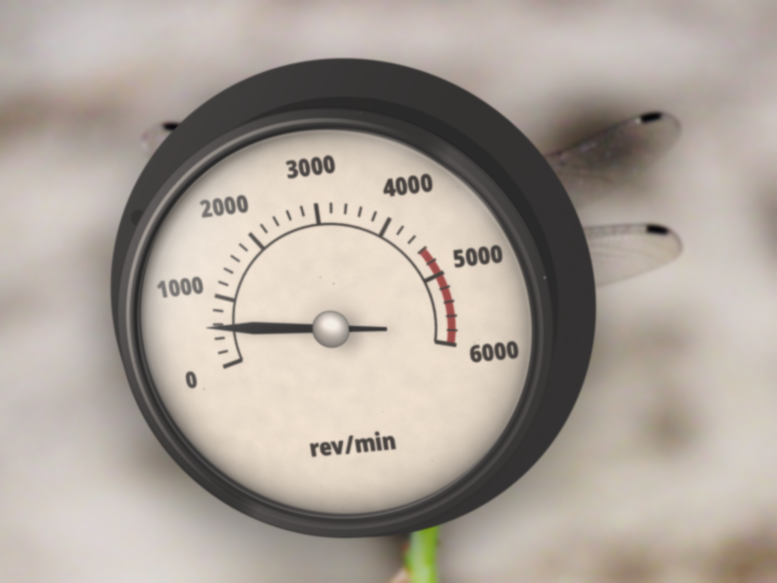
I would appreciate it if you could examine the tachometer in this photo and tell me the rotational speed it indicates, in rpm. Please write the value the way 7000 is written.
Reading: 600
